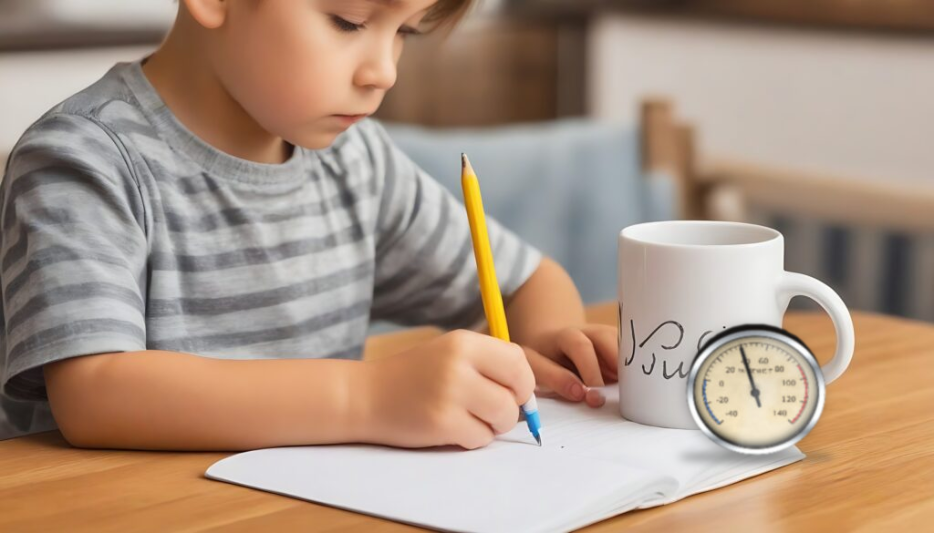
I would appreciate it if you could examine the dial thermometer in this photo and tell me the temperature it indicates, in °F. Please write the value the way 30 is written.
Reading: 40
